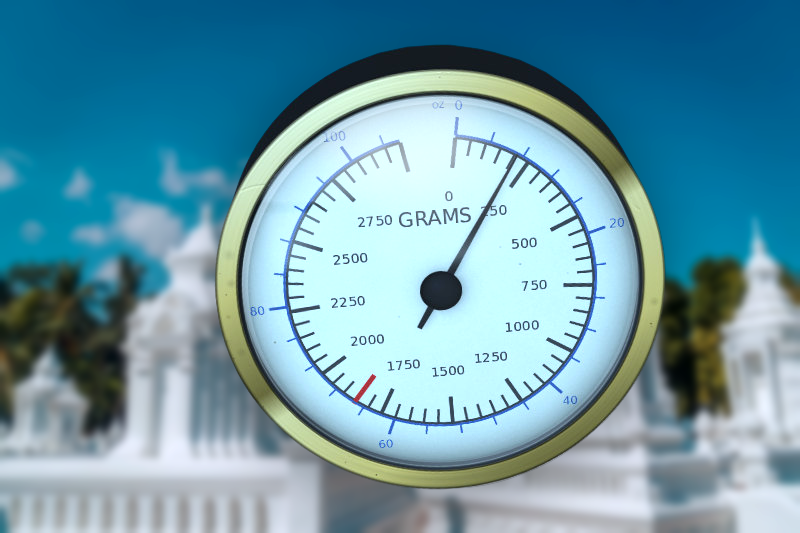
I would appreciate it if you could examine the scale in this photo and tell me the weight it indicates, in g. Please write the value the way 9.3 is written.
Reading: 200
